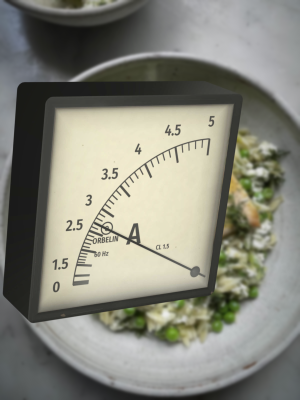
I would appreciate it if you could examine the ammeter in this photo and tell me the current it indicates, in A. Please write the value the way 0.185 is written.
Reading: 2.7
